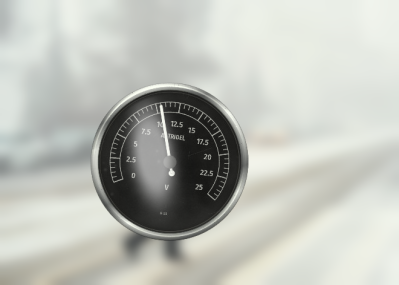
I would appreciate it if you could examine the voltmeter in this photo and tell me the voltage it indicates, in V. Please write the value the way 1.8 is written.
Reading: 10.5
